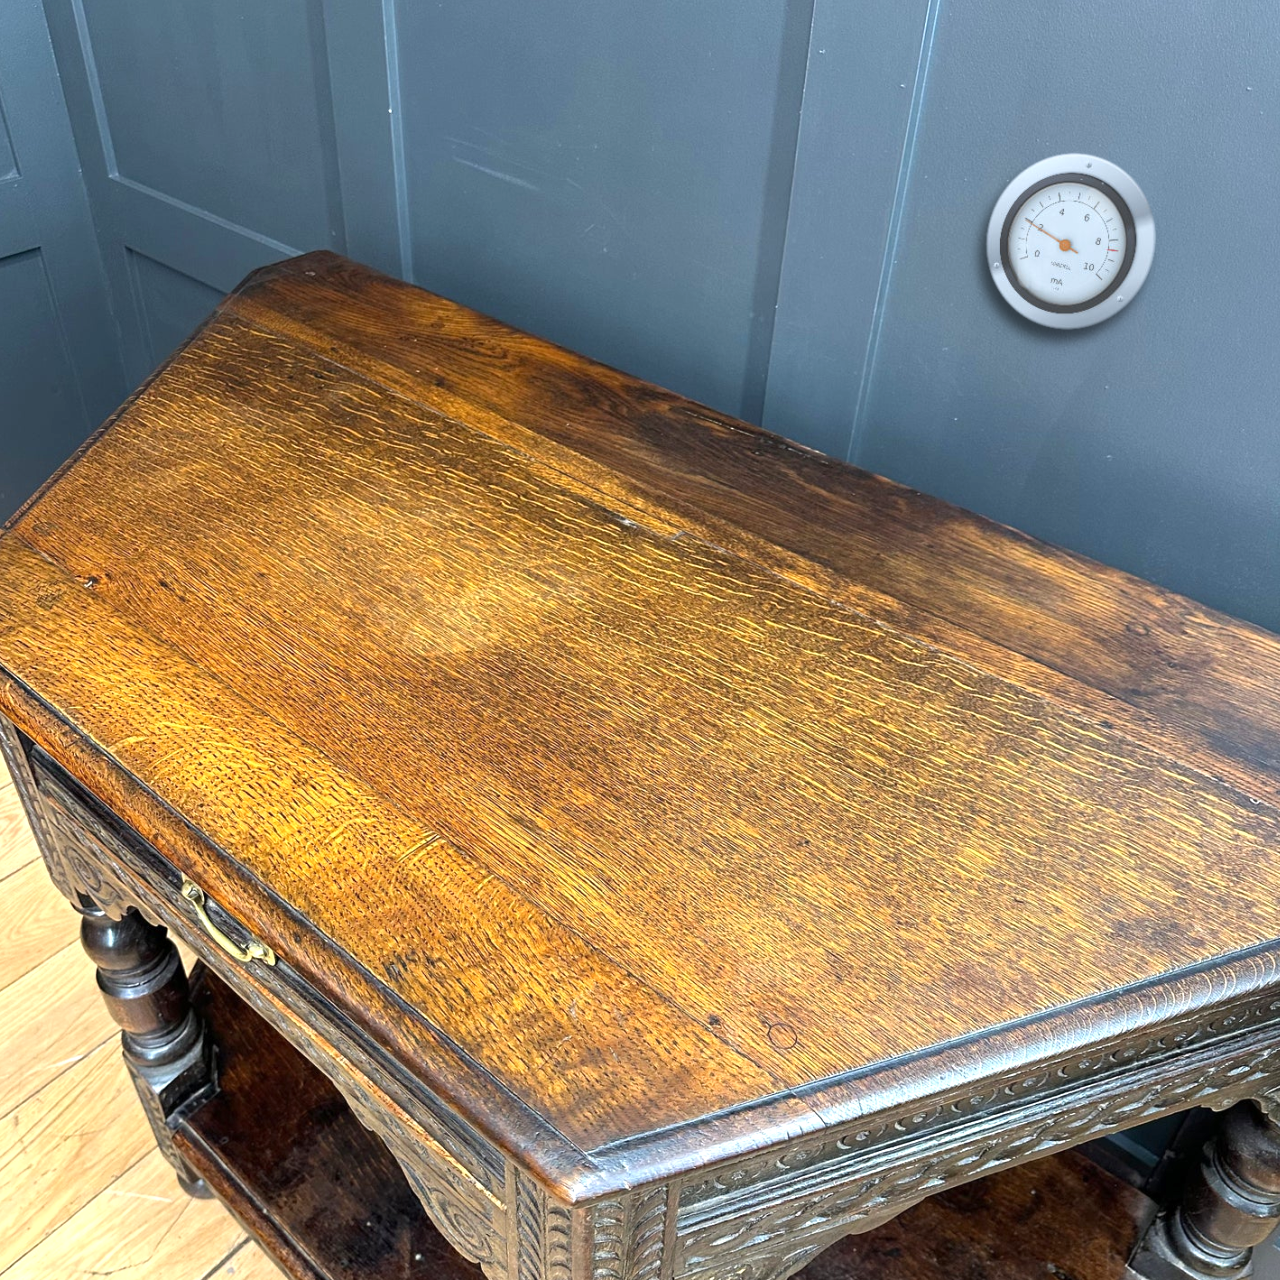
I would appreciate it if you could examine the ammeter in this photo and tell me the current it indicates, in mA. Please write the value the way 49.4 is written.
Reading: 2
